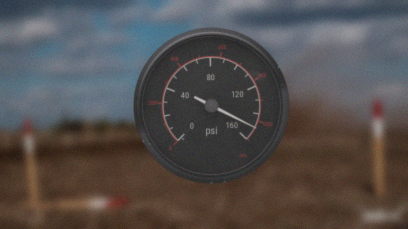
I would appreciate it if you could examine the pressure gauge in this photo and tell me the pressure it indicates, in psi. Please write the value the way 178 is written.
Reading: 150
